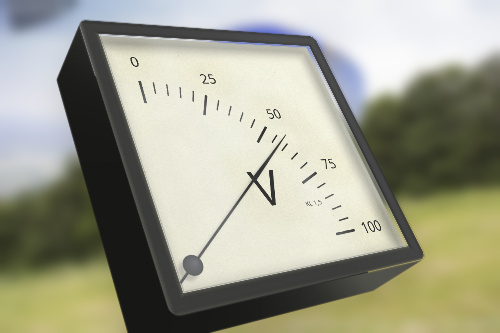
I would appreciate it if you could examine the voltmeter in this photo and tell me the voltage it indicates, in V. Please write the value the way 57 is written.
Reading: 57.5
